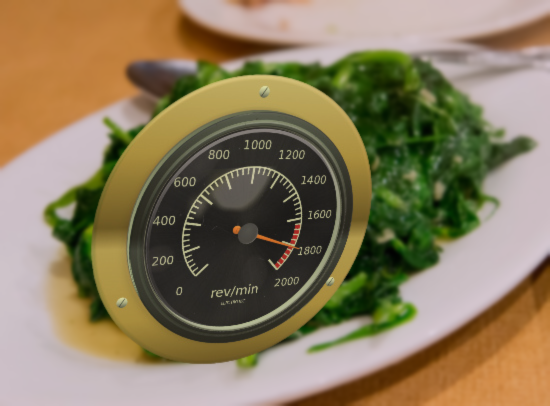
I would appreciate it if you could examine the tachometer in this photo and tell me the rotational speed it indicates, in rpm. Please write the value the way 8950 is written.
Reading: 1800
